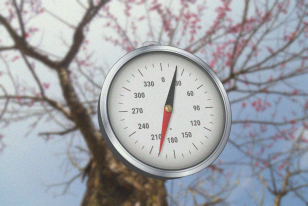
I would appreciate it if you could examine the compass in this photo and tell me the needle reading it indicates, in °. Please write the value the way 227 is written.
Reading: 200
